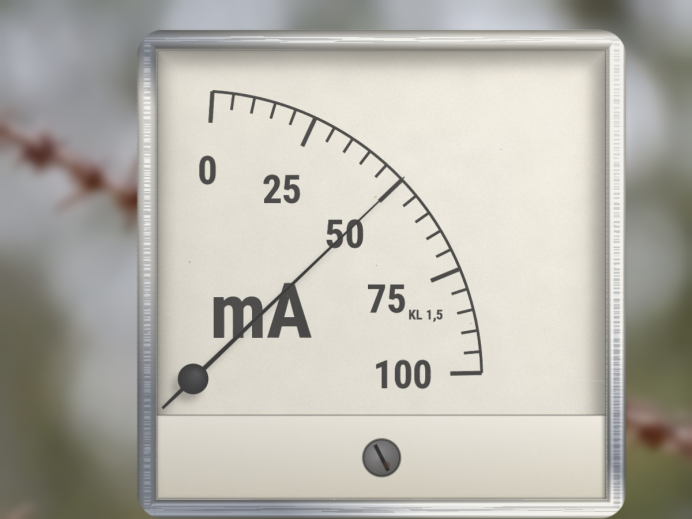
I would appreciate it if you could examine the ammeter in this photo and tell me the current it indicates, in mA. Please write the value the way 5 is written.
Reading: 50
